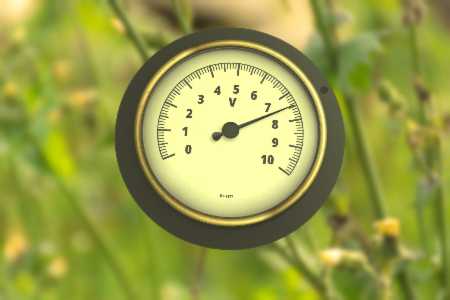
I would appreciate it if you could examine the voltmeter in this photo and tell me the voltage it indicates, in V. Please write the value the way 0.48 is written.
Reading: 7.5
